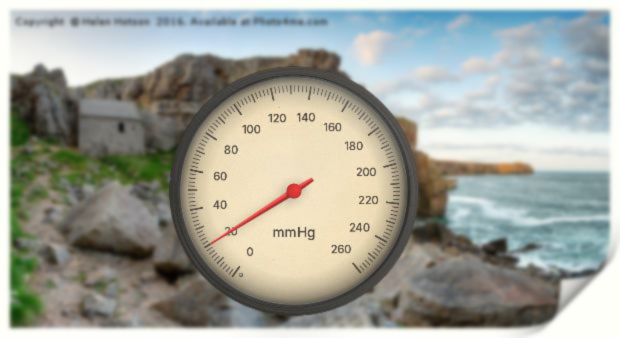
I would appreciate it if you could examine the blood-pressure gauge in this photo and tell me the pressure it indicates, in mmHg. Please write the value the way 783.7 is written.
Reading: 20
